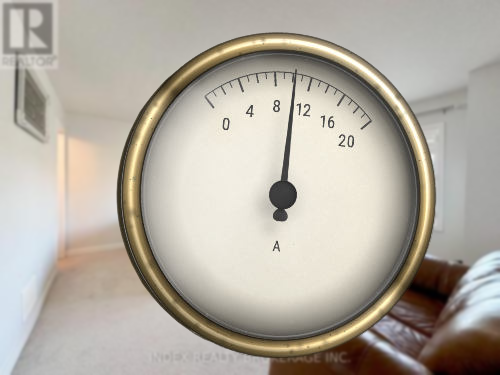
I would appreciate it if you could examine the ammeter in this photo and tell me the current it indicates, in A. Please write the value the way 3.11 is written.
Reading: 10
